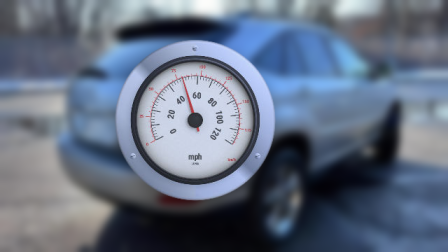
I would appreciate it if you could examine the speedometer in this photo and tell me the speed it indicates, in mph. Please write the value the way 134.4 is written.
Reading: 50
